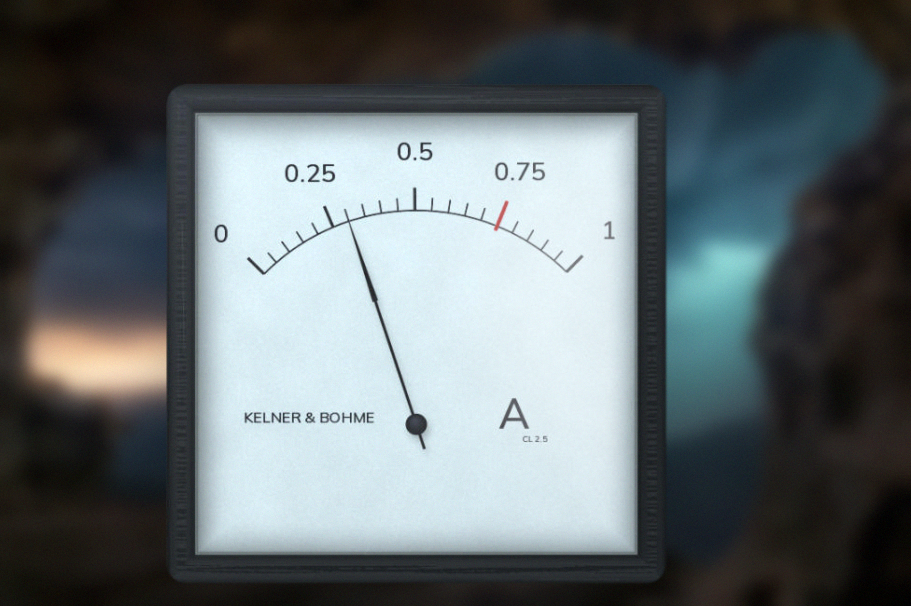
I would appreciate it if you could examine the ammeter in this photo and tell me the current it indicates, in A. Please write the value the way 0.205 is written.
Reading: 0.3
